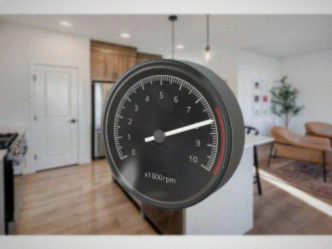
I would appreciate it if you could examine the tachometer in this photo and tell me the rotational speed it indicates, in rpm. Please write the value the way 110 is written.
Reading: 8000
